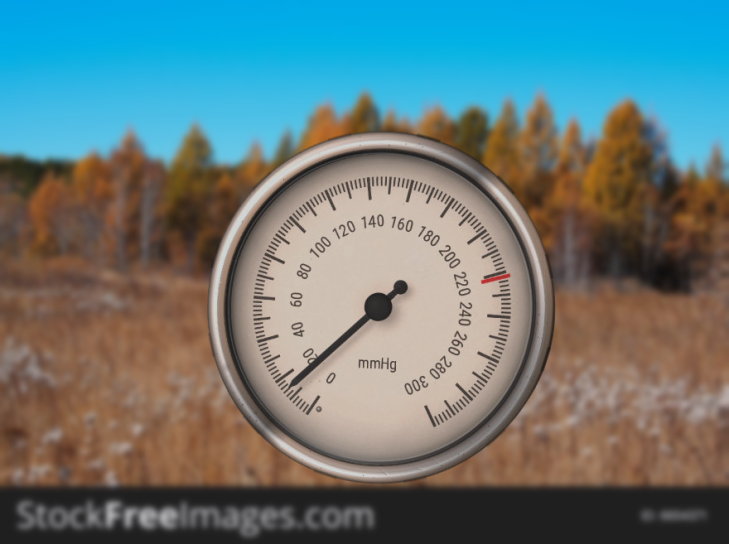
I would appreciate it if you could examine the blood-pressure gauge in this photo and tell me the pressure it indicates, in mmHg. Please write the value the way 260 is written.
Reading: 14
